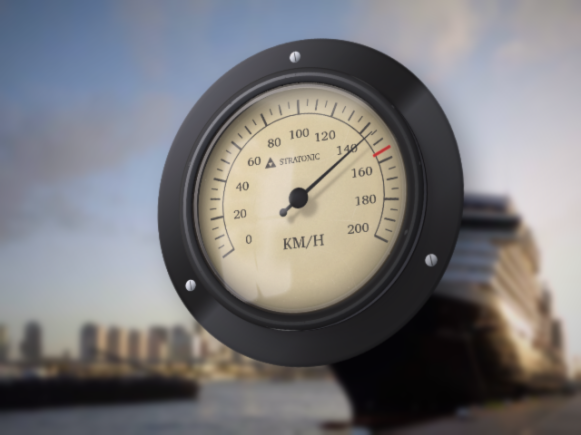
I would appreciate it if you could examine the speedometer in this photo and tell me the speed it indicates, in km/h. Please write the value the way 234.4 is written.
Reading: 145
